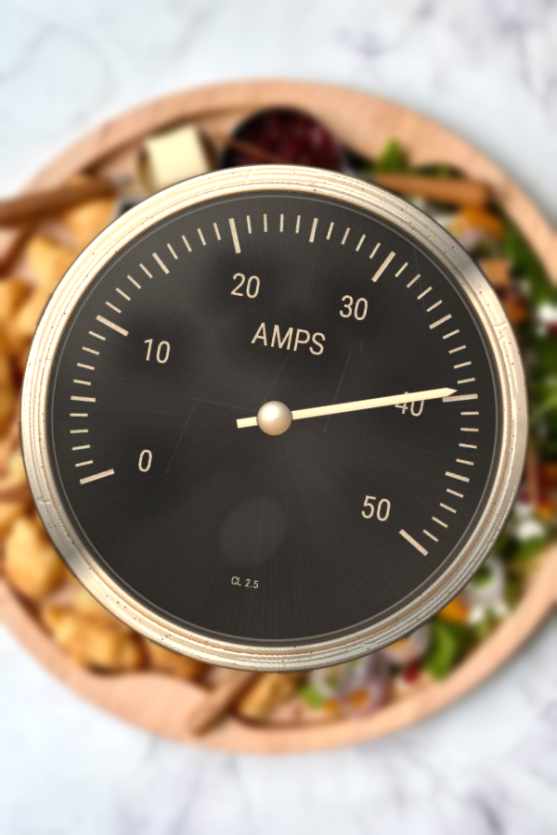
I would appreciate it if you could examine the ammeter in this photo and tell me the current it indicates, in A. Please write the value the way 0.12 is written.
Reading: 39.5
